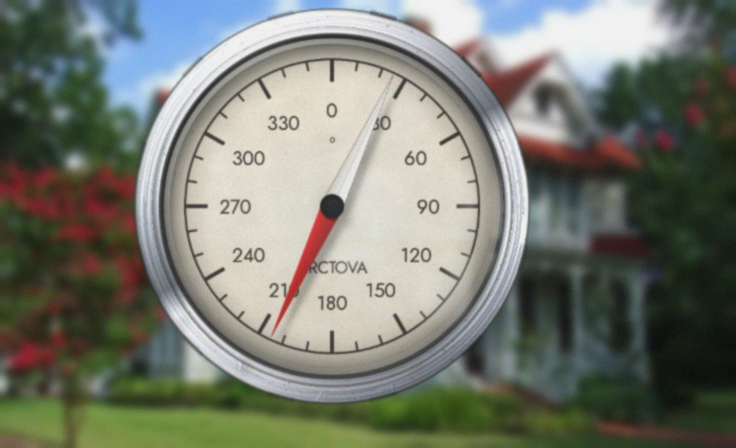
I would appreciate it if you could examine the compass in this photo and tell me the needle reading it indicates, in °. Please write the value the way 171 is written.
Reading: 205
